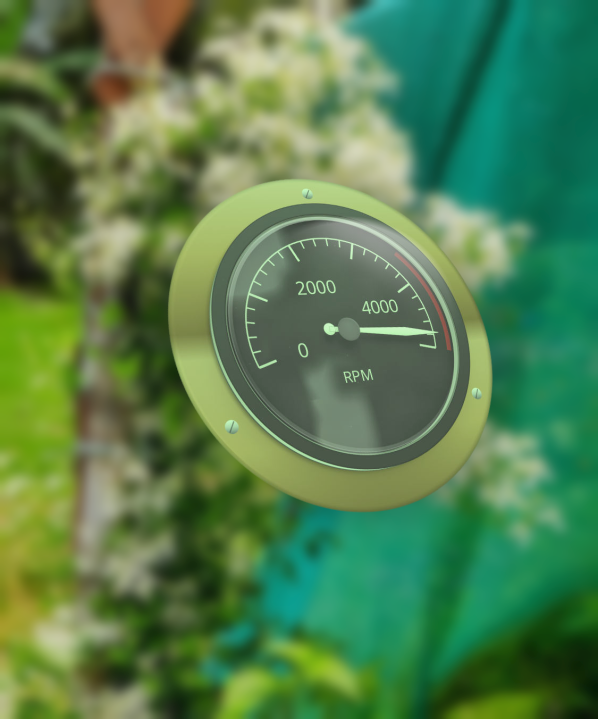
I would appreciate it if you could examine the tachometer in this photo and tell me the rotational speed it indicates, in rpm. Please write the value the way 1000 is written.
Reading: 4800
